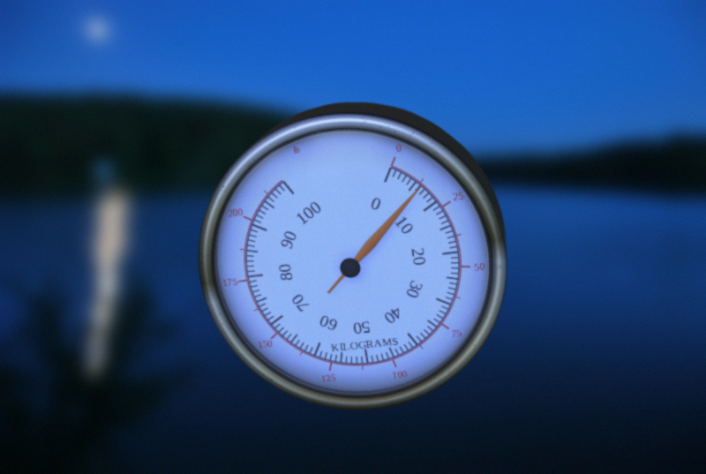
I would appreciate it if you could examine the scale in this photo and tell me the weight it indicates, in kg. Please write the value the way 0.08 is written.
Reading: 6
